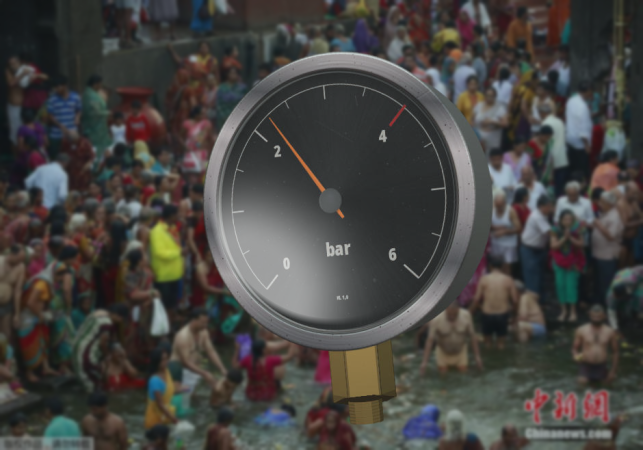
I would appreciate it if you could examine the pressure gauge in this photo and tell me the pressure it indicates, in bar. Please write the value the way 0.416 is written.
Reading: 2.25
